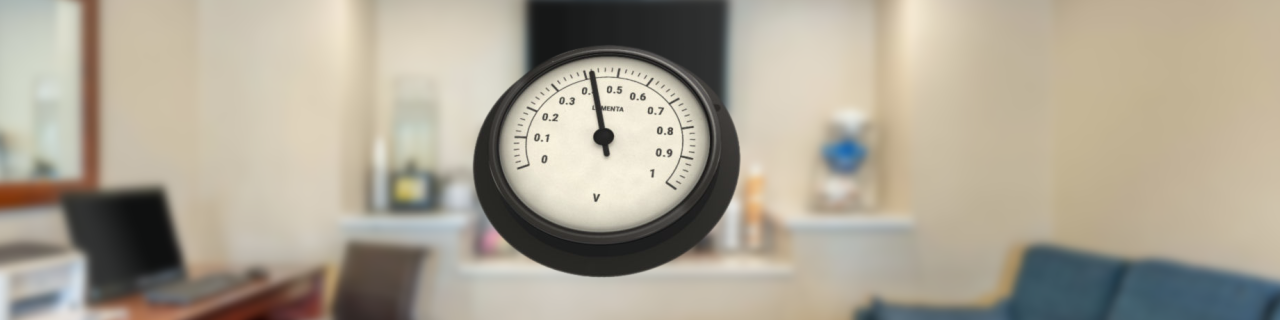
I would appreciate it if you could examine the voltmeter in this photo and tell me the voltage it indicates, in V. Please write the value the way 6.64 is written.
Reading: 0.42
